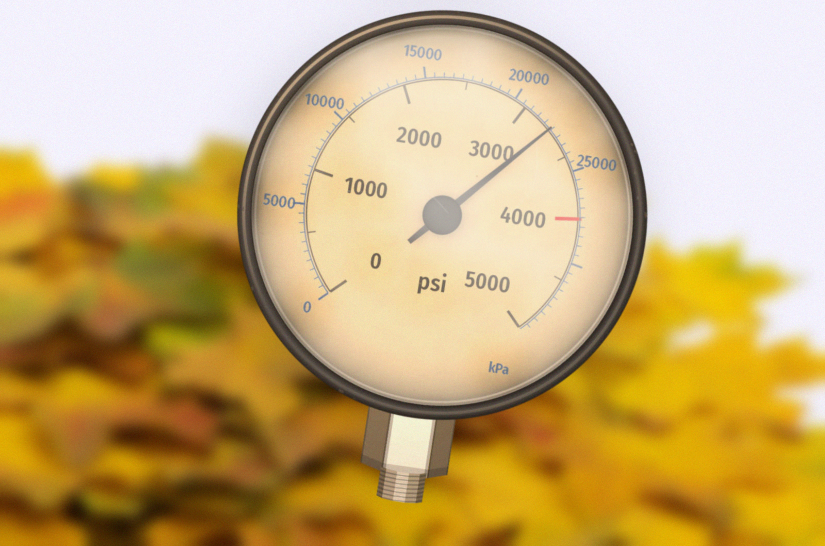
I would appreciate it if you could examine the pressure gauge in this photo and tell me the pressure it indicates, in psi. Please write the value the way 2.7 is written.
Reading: 3250
